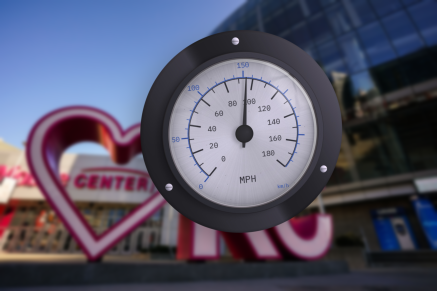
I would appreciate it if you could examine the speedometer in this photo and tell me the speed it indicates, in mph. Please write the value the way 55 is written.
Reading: 95
